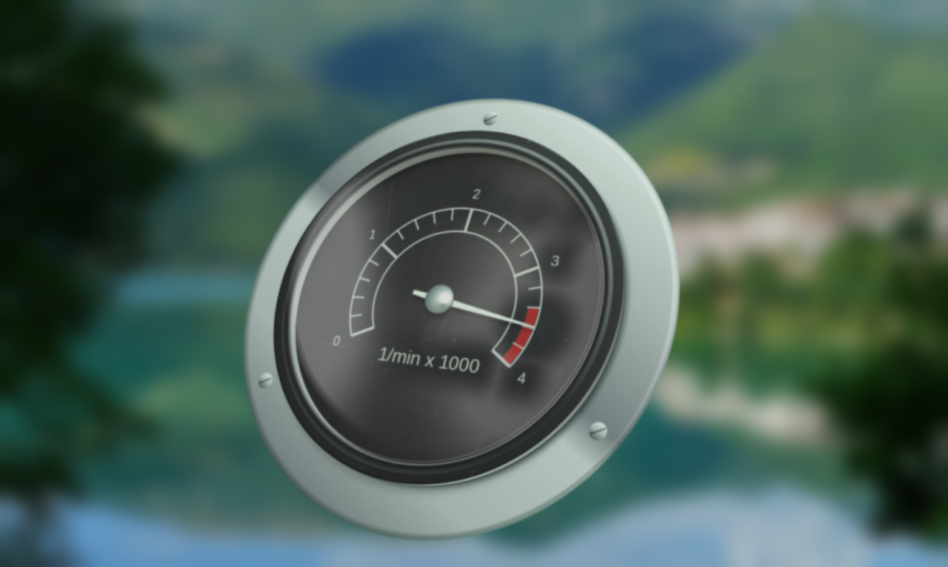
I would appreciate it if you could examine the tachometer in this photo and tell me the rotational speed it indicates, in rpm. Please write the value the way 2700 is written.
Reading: 3600
